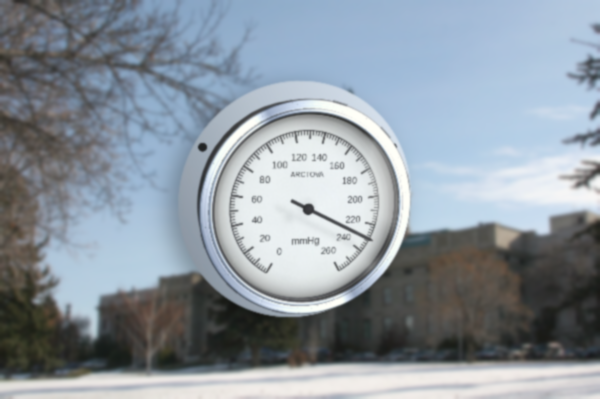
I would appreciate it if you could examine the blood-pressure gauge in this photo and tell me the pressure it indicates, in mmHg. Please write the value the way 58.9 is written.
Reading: 230
